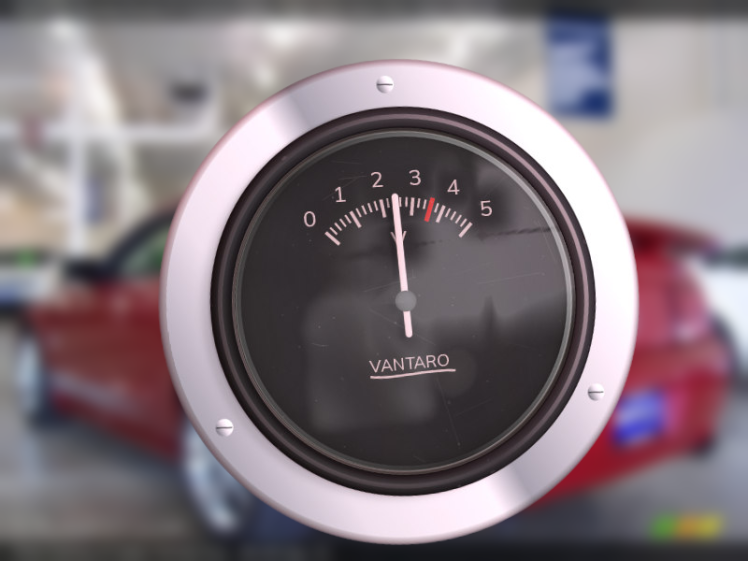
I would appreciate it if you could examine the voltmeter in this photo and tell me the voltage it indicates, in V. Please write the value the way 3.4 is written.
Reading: 2.4
